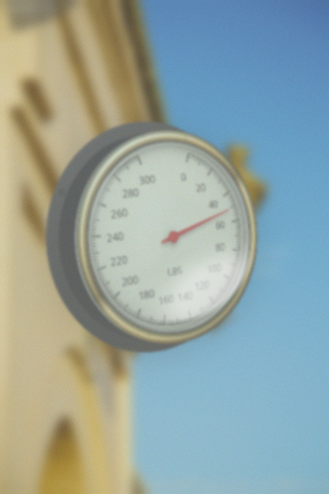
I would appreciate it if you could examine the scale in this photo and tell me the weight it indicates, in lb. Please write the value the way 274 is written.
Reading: 50
